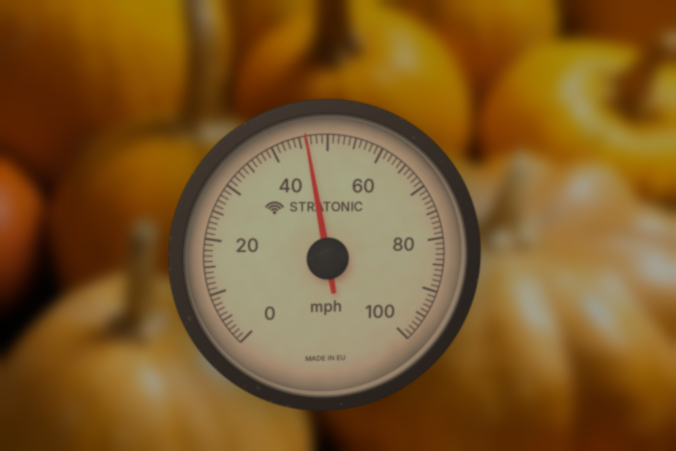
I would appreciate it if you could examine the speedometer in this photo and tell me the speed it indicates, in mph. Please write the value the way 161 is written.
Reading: 46
